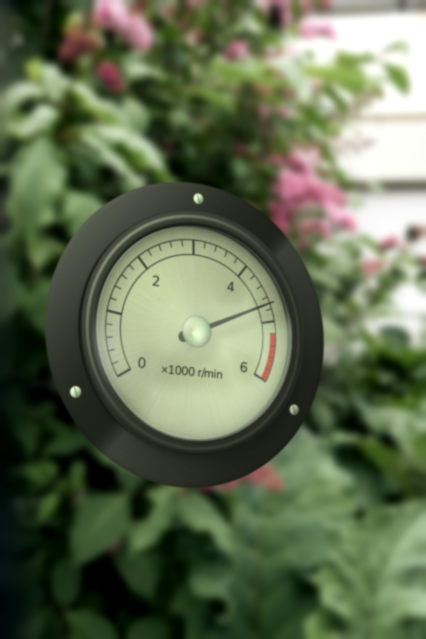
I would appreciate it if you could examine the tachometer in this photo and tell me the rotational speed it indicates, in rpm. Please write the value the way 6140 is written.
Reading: 4700
